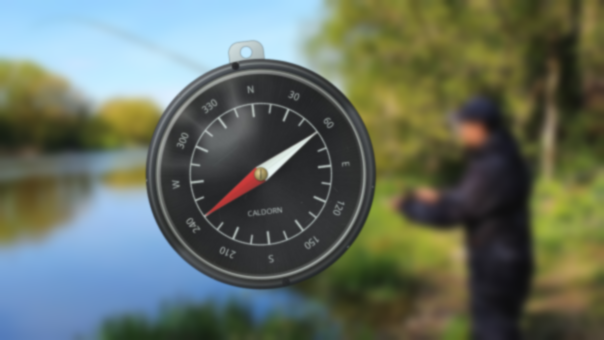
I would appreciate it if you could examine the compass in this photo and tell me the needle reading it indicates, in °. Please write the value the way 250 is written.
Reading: 240
